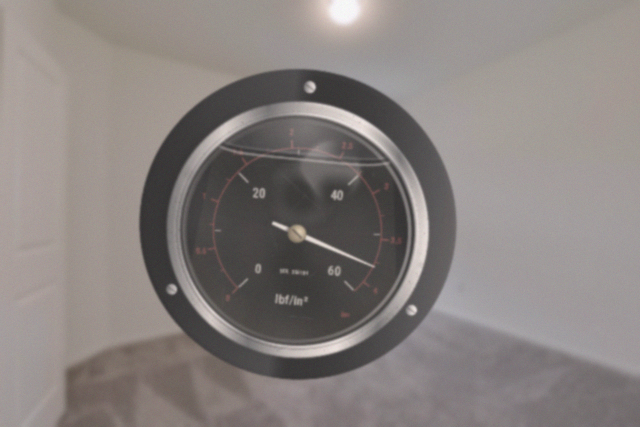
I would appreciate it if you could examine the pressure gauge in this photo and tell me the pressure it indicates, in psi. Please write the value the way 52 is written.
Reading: 55
